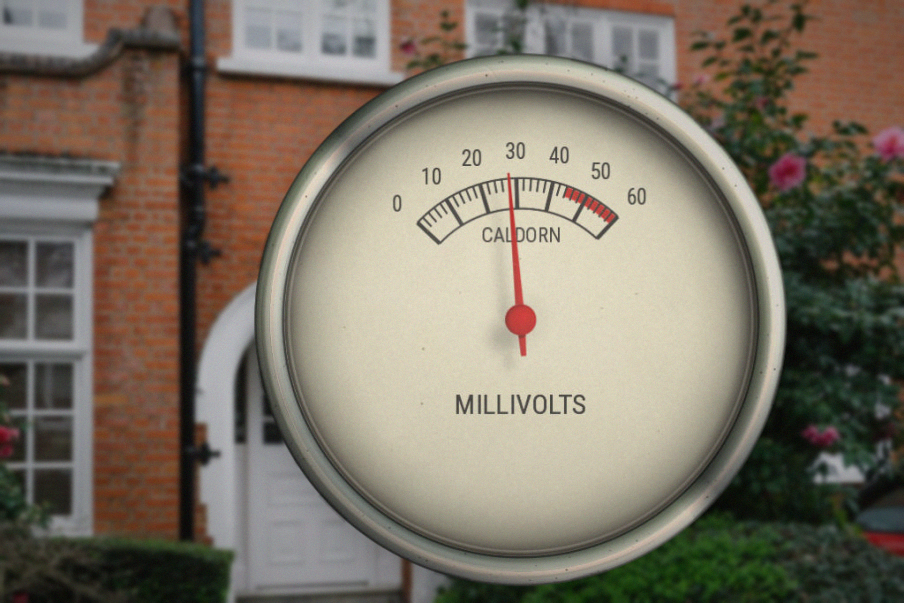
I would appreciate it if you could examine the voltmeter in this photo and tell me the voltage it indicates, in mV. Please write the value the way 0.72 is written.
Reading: 28
